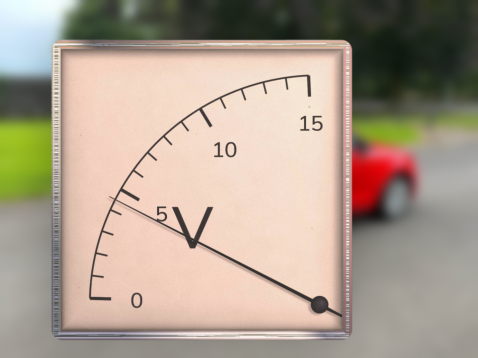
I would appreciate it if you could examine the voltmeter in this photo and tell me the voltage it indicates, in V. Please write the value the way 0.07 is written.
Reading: 4.5
